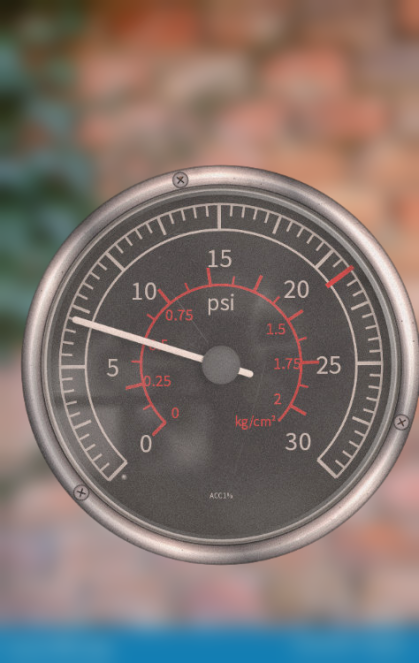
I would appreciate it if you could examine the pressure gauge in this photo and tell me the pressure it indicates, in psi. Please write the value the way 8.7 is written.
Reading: 7
